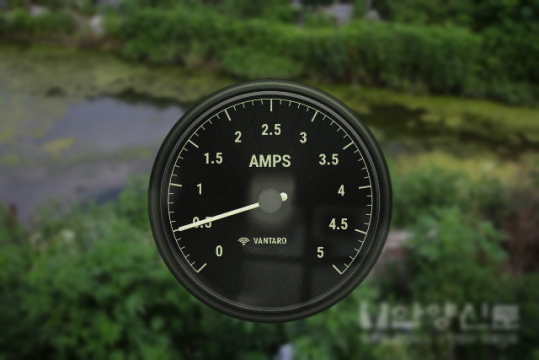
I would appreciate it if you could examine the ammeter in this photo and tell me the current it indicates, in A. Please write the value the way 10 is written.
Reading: 0.5
